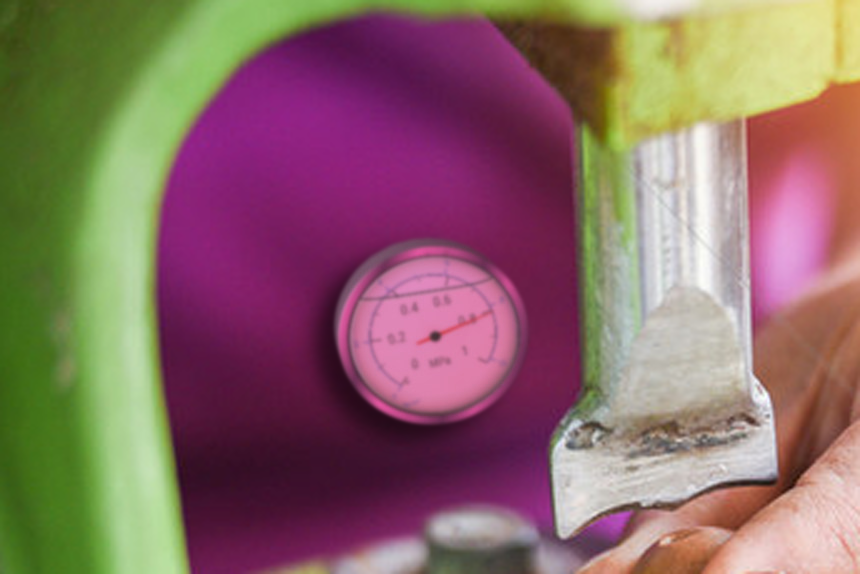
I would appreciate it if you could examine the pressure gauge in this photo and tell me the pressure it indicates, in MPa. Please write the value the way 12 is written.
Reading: 0.8
